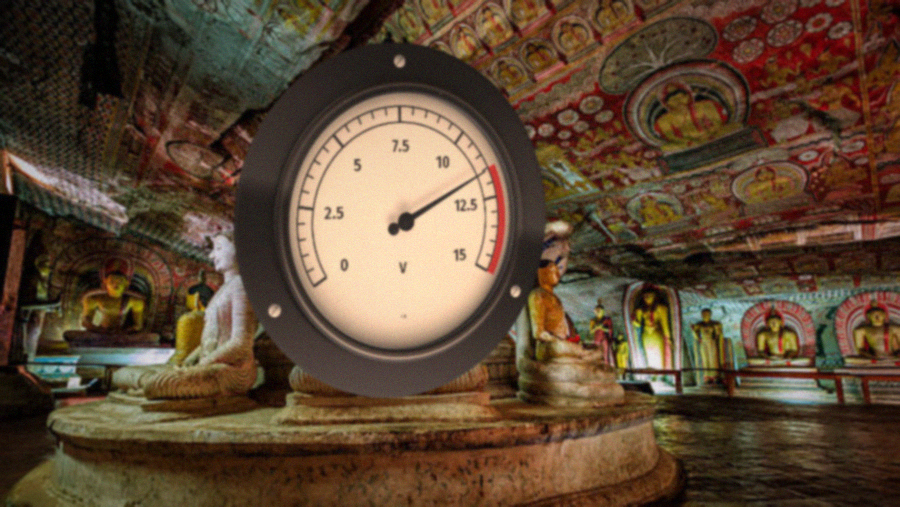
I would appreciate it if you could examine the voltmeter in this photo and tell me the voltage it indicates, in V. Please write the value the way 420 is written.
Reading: 11.5
